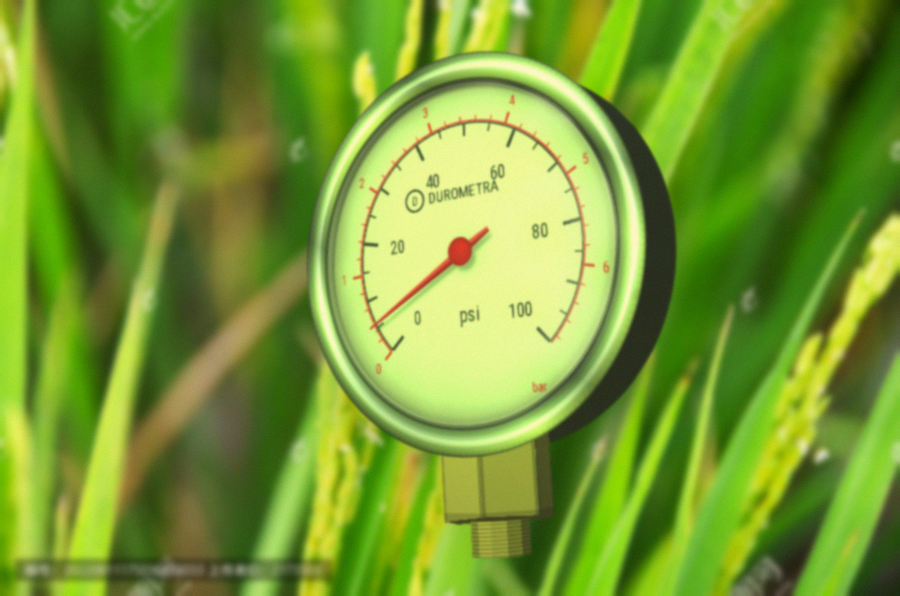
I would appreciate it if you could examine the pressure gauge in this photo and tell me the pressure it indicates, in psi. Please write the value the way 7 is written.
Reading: 5
